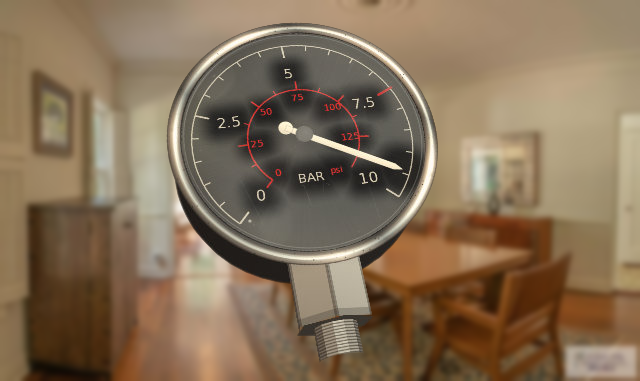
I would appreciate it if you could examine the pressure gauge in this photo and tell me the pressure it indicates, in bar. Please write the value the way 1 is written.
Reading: 9.5
